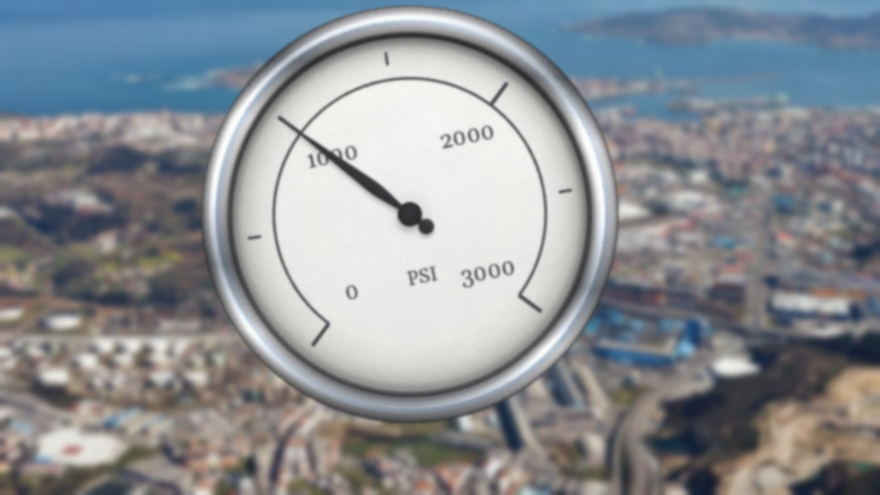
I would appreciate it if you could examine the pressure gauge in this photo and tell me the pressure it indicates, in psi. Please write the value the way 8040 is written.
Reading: 1000
